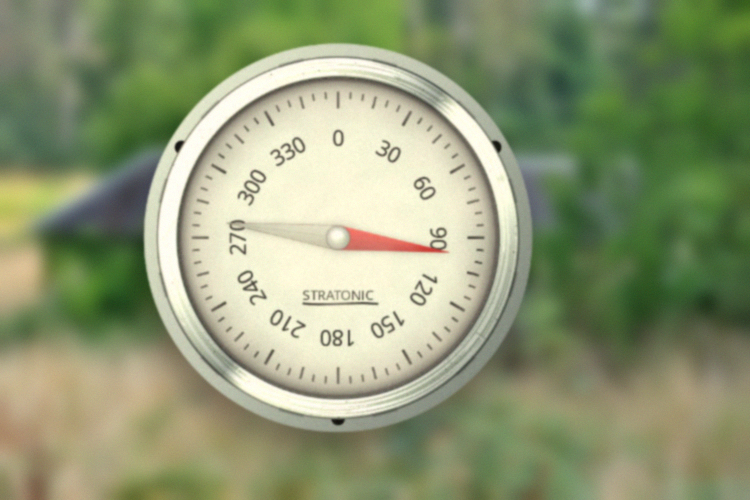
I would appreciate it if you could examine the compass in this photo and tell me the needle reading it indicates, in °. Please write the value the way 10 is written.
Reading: 97.5
